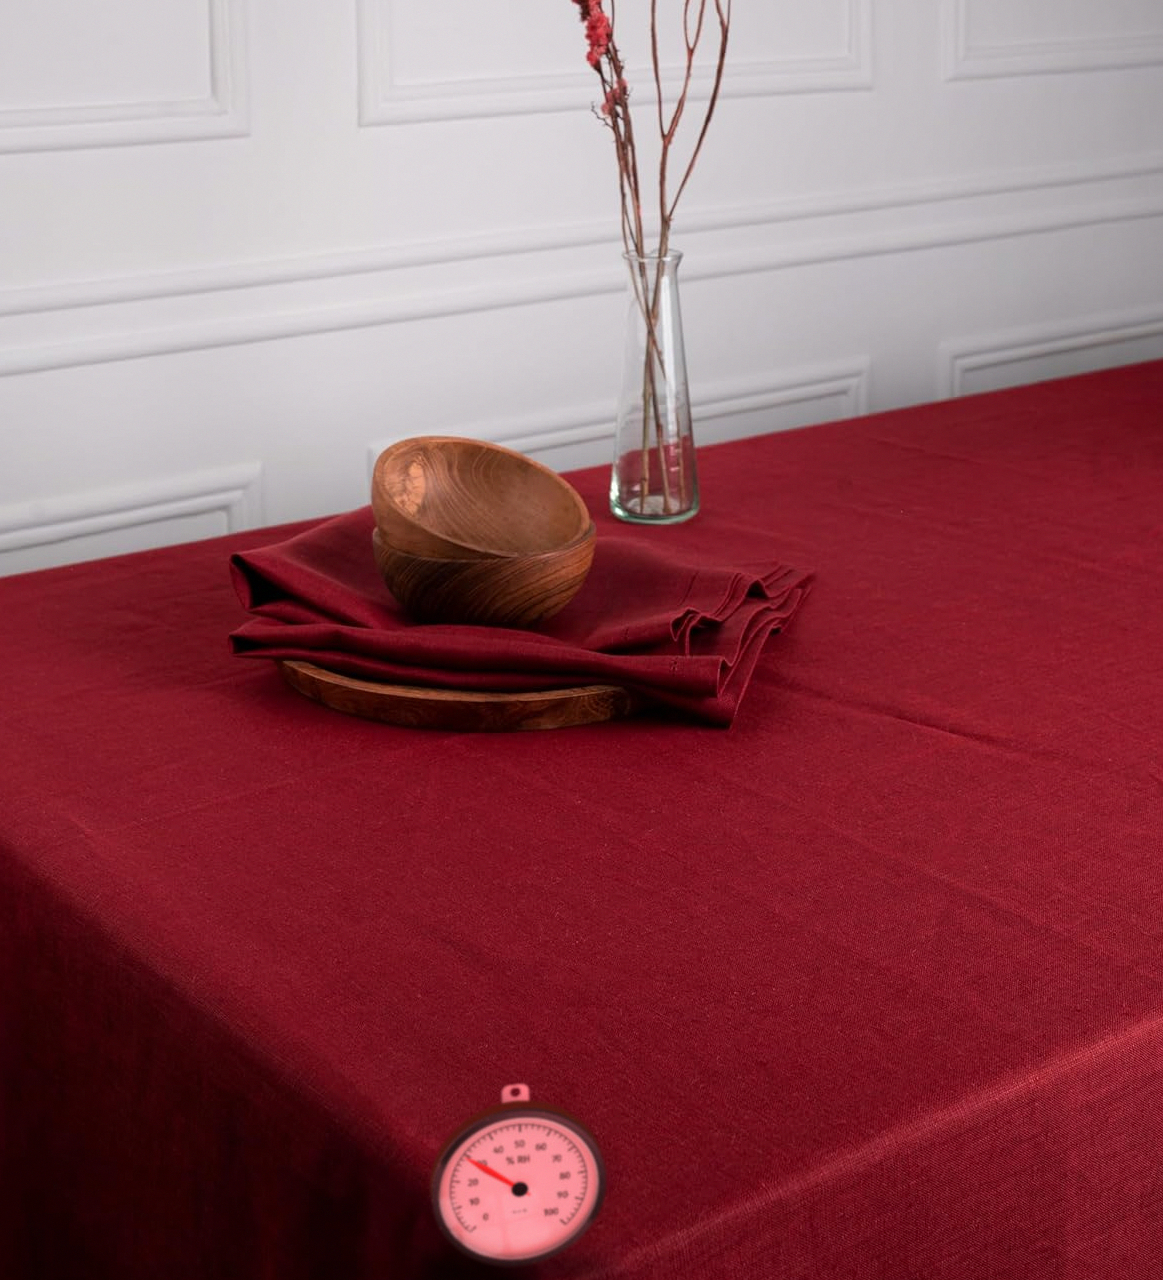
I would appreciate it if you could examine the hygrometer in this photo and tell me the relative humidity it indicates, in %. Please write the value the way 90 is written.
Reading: 30
